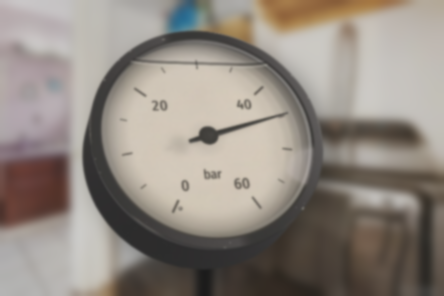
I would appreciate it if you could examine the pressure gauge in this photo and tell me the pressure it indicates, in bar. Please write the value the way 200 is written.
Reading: 45
